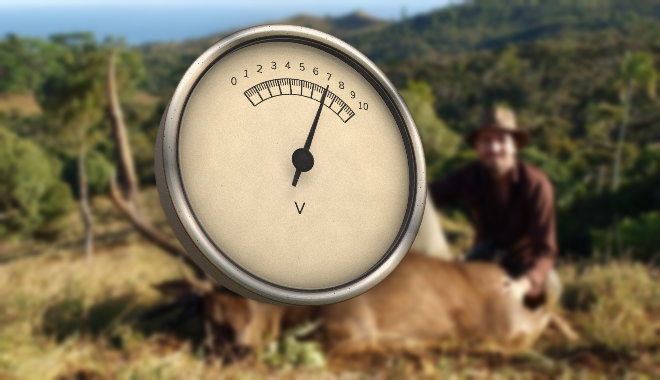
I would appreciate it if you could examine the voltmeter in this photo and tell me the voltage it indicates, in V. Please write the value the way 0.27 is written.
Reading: 7
